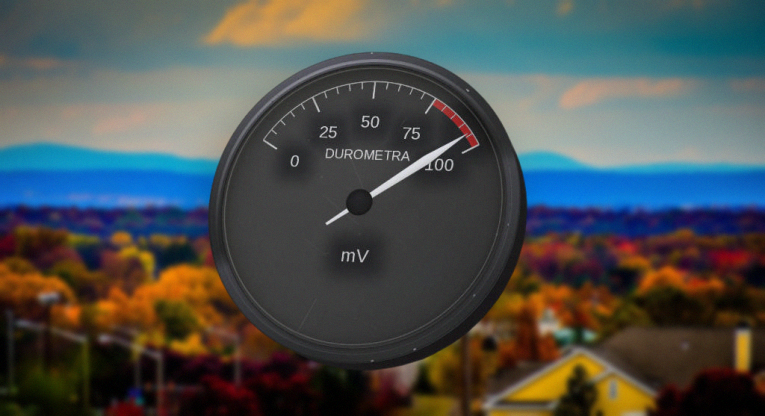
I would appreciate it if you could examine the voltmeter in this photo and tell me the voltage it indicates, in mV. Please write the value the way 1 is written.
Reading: 95
